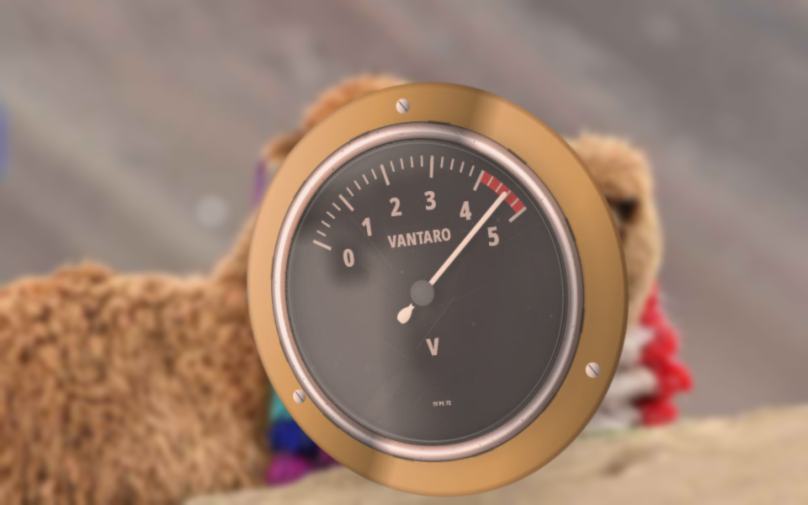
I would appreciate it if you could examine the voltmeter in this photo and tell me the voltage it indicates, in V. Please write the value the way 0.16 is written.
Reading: 4.6
